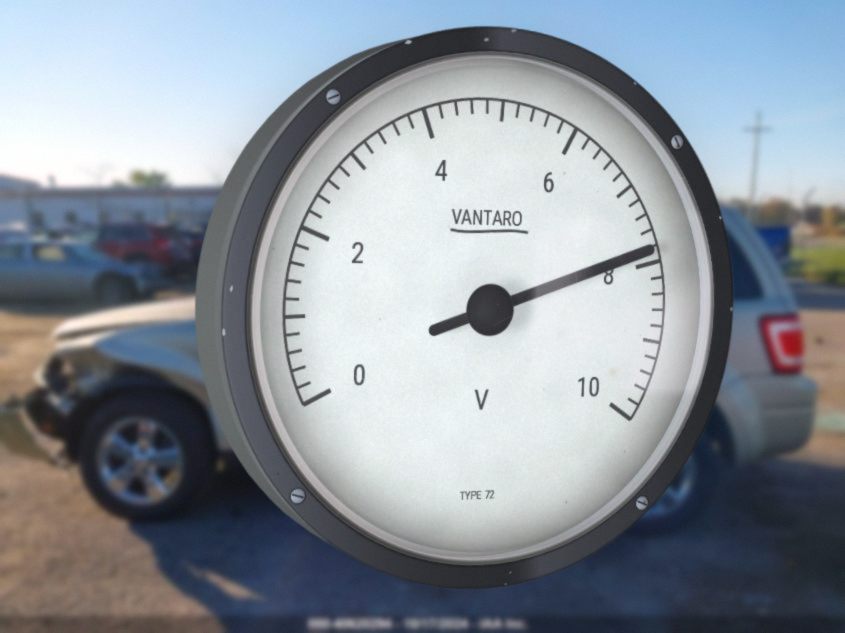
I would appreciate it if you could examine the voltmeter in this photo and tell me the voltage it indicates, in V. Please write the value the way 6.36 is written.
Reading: 7.8
